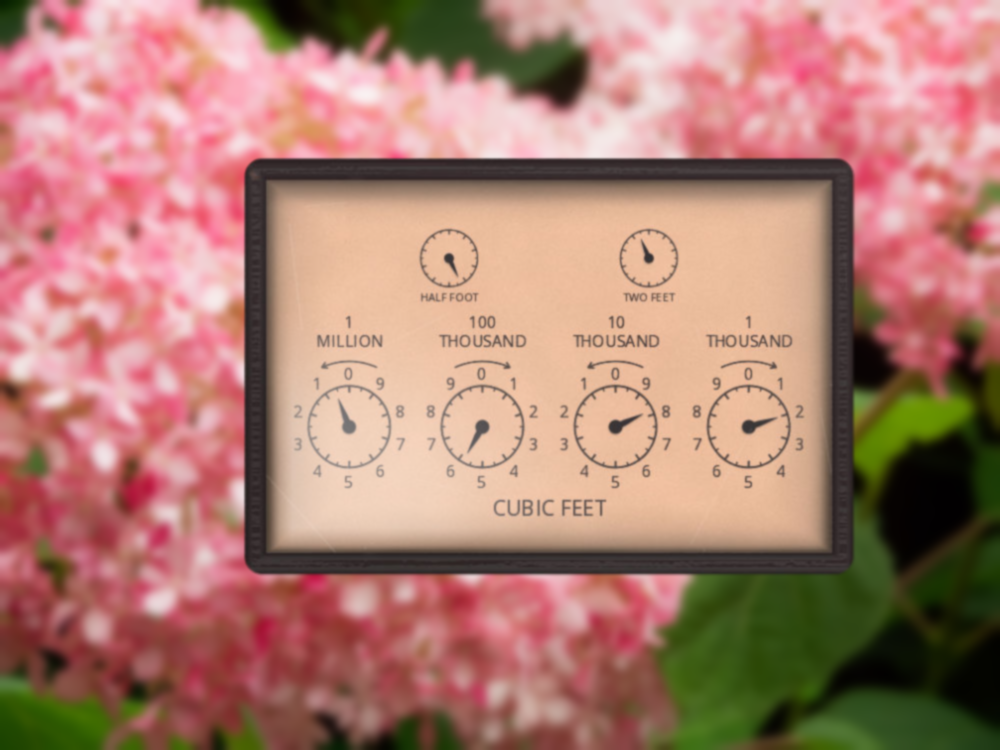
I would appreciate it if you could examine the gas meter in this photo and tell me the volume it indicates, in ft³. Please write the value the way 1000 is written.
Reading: 58200
